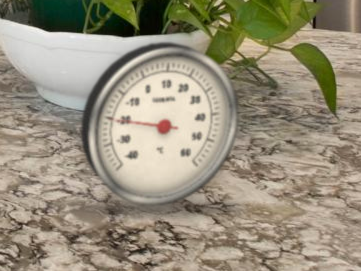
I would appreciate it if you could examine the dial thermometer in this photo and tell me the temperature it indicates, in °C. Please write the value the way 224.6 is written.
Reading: -20
